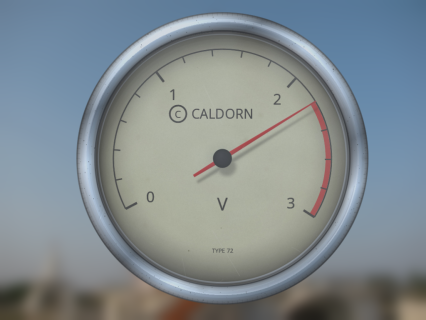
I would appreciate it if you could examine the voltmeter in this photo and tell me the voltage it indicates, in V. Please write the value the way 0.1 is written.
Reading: 2.2
